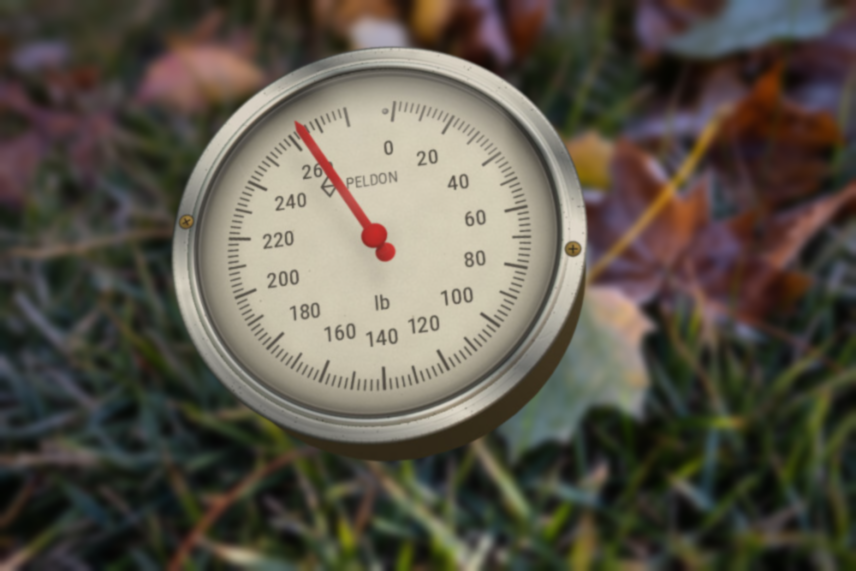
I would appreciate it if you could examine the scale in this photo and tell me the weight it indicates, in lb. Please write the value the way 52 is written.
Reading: 264
